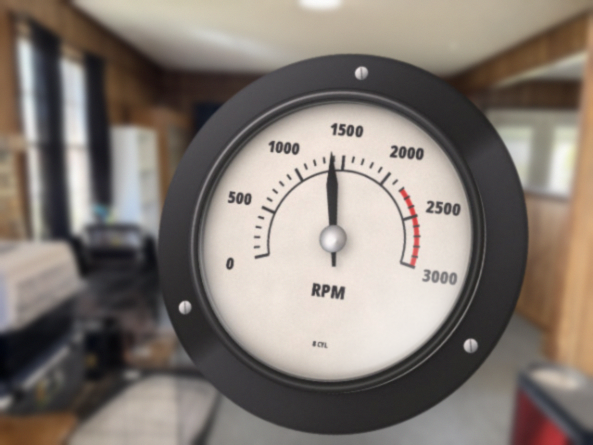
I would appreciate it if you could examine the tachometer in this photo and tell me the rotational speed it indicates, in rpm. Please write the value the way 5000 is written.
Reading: 1400
